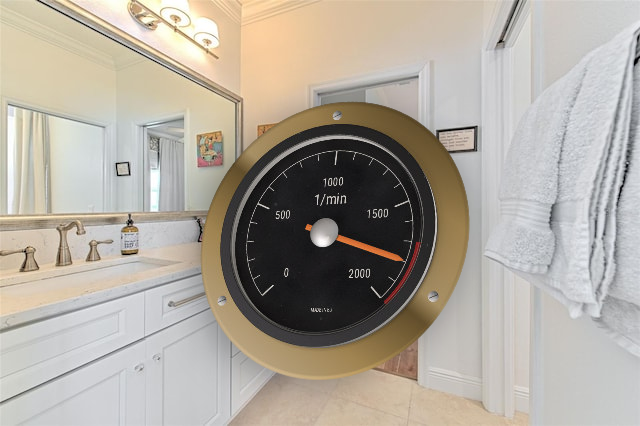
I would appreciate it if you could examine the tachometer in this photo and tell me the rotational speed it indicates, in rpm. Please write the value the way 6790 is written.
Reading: 1800
